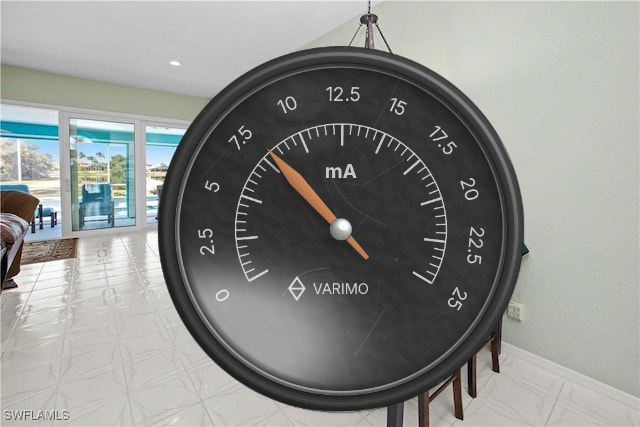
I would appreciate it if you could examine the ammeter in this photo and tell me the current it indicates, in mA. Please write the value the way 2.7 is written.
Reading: 8
